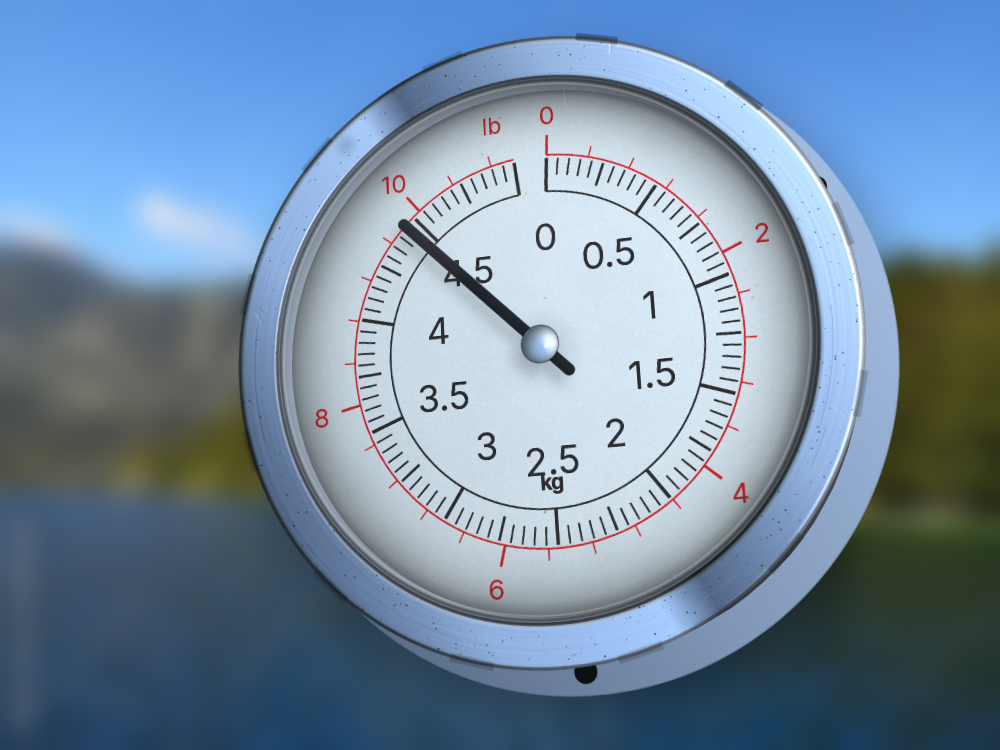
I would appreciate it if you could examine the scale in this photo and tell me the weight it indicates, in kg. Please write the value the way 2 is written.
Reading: 4.45
